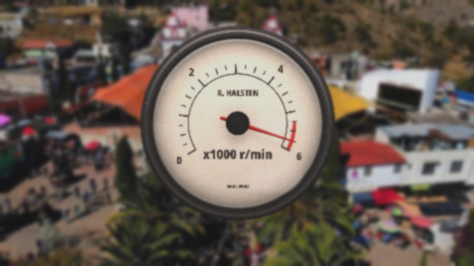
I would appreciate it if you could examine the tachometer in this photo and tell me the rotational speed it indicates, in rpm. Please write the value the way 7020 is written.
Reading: 5750
